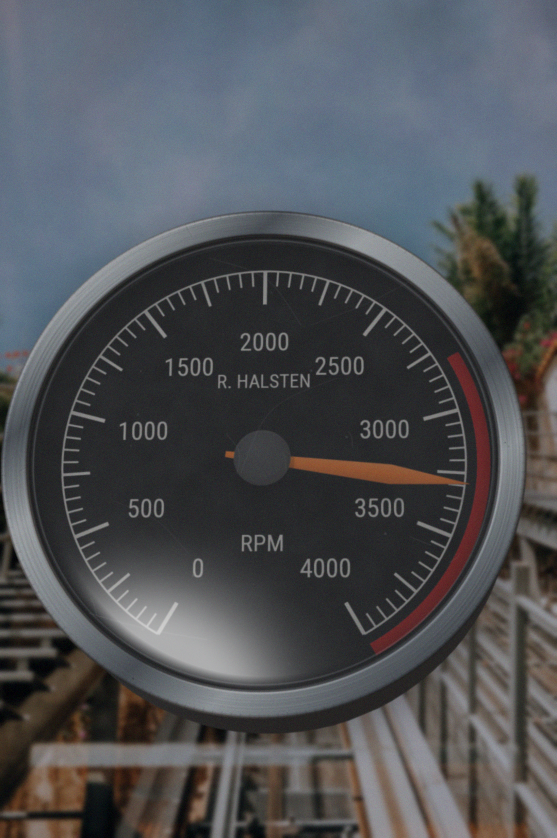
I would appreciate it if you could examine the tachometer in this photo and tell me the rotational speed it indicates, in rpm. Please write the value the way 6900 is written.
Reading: 3300
